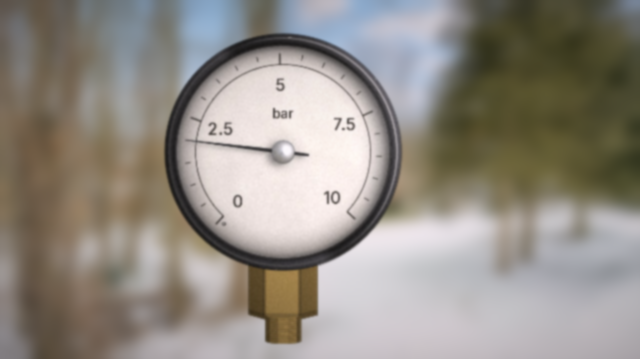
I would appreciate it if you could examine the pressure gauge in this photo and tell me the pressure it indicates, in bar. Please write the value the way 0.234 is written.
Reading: 2
